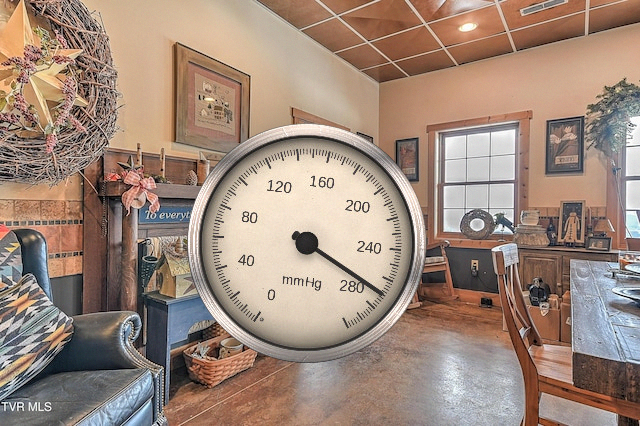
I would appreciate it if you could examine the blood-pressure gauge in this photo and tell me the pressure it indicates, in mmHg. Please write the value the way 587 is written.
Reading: 270
